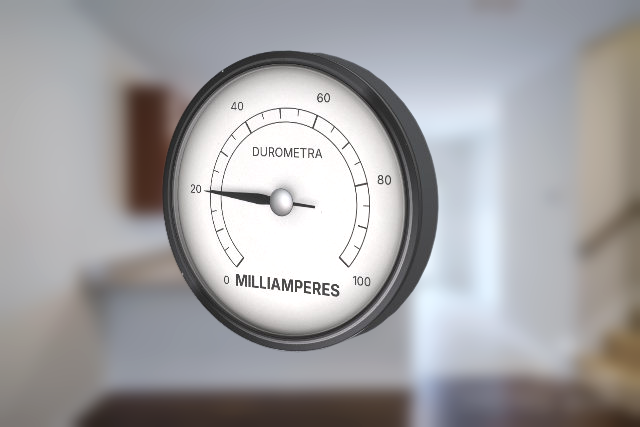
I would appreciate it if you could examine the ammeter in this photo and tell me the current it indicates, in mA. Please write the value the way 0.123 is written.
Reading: 20
